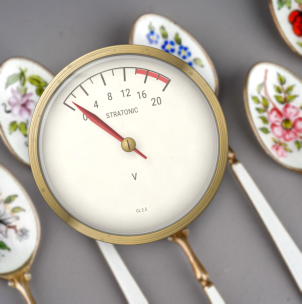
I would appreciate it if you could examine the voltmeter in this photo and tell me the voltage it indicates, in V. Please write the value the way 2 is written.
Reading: 1
